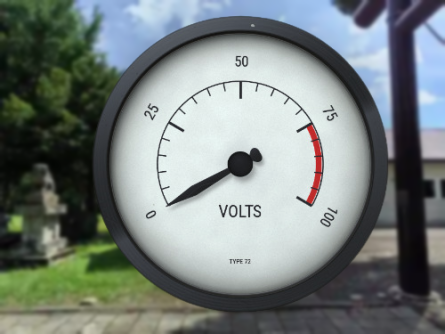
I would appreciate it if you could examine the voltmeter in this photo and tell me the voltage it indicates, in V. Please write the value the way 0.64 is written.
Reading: 0
